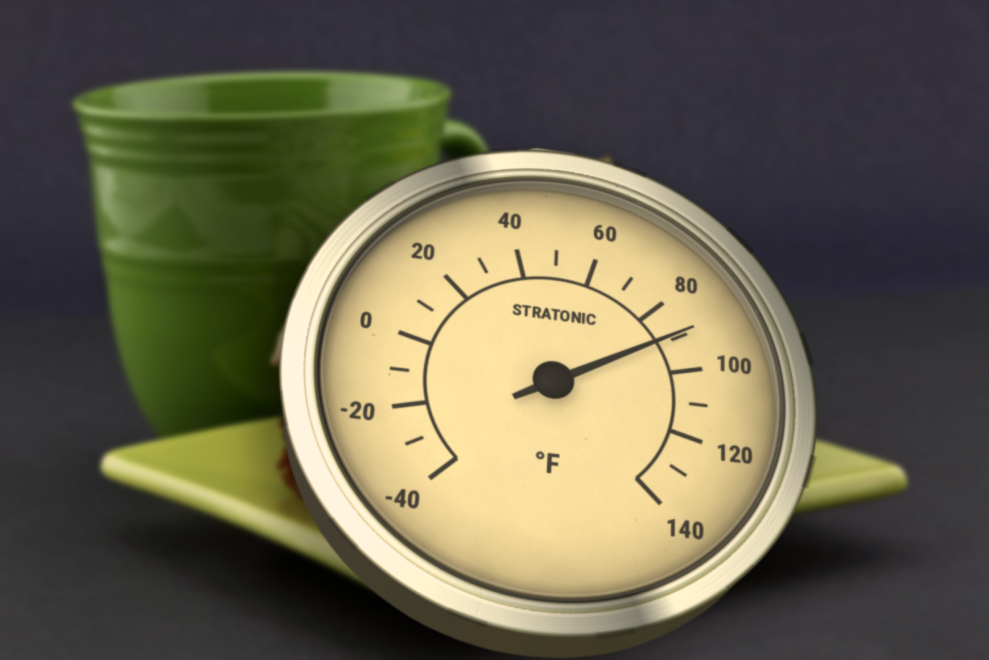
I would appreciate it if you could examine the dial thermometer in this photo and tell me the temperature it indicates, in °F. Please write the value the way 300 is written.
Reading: 90
